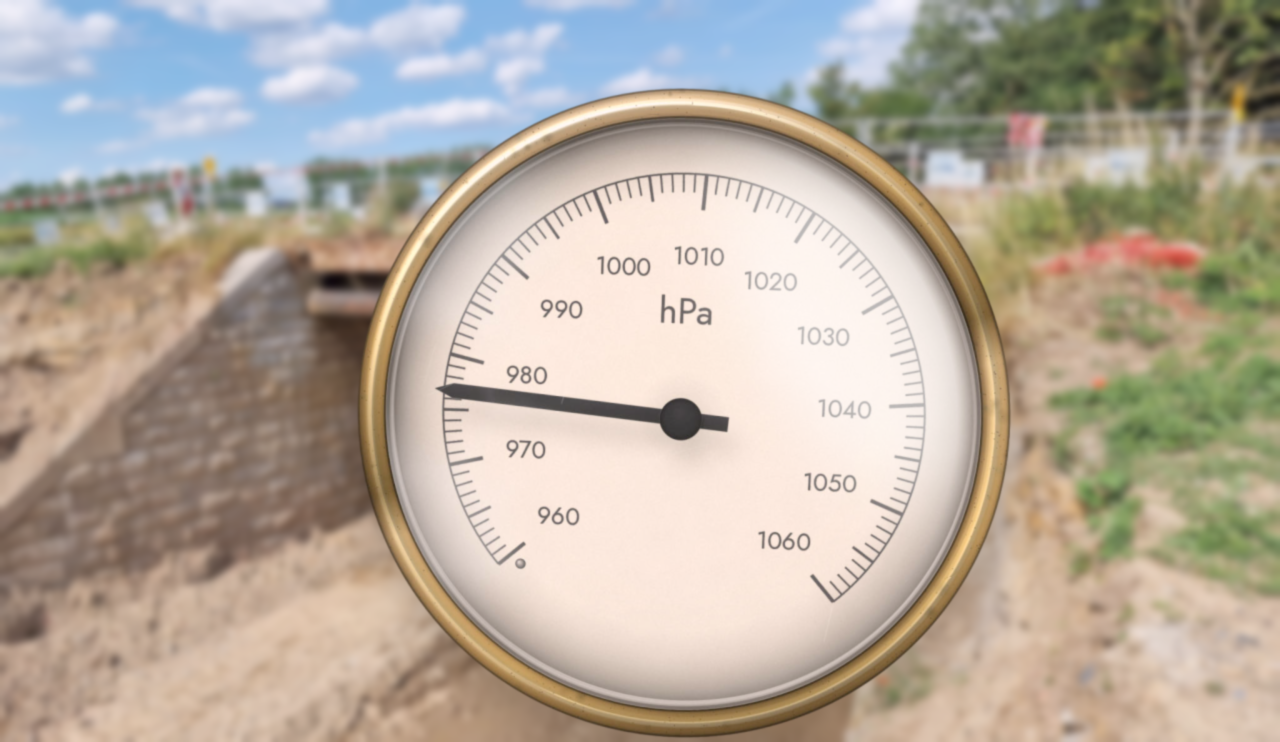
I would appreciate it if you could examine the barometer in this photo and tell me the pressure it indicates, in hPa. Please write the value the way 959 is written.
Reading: 977
